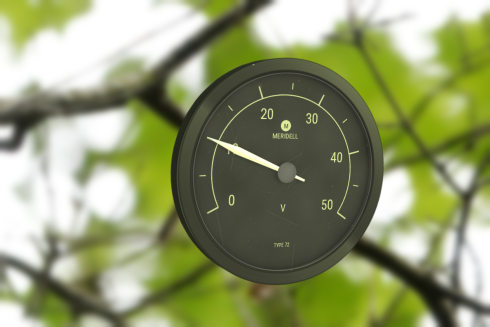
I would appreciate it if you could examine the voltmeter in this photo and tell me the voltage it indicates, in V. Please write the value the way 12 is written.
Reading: 10
